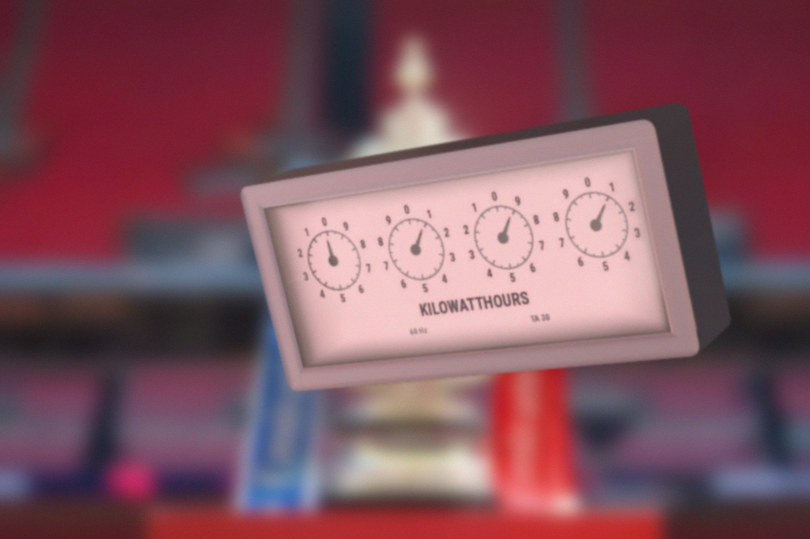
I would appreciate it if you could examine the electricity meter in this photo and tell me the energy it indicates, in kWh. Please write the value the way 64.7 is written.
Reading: 91
